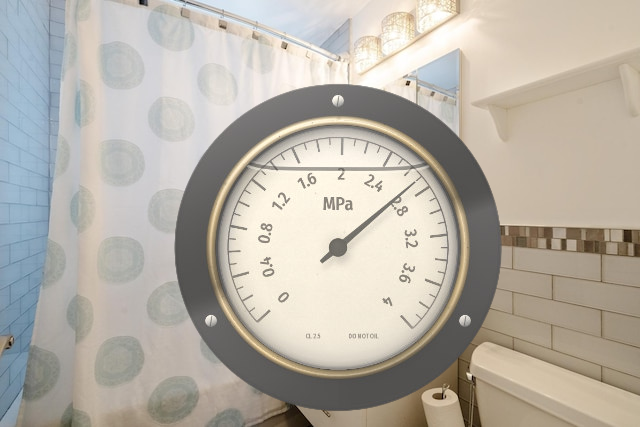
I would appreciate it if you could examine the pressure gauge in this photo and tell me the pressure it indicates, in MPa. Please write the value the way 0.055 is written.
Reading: 2.7
